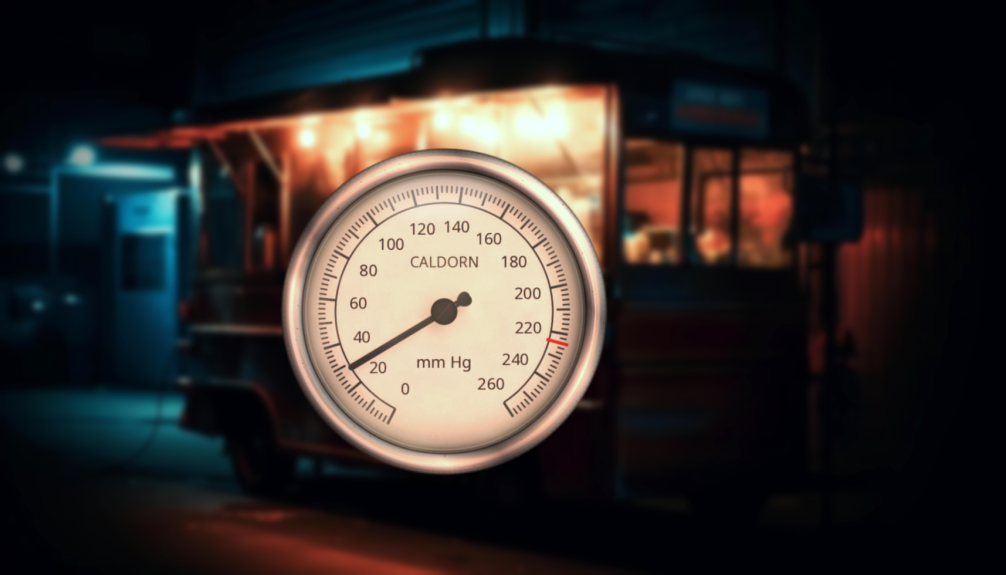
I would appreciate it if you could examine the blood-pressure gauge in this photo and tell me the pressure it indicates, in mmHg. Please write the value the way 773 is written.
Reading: 28
